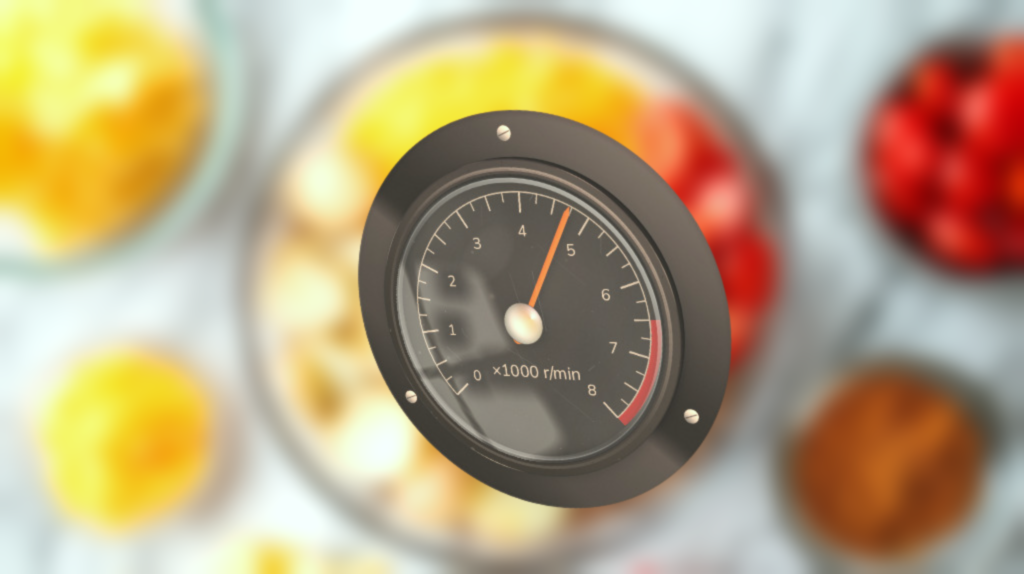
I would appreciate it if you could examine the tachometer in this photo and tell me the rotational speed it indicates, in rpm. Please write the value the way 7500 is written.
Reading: 4750
